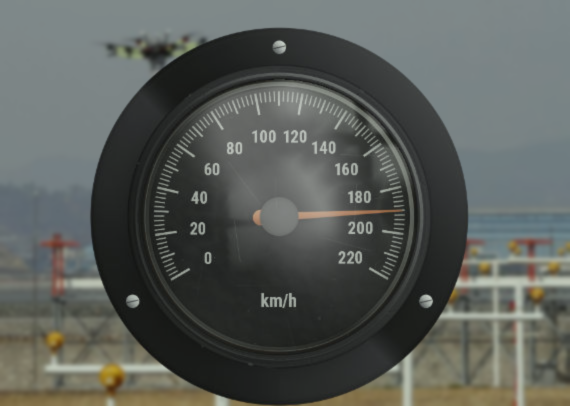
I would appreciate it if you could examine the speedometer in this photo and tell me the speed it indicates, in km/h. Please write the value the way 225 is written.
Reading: 190
